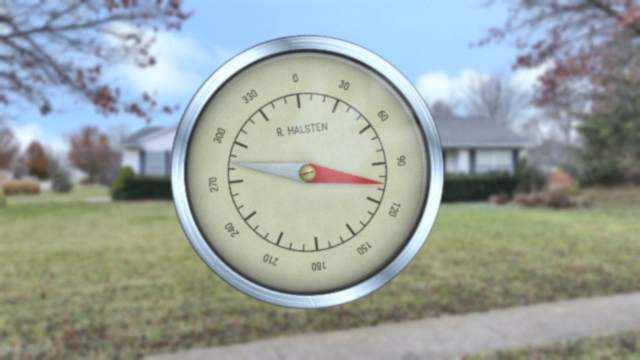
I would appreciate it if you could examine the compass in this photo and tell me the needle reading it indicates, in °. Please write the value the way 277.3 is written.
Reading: 105
